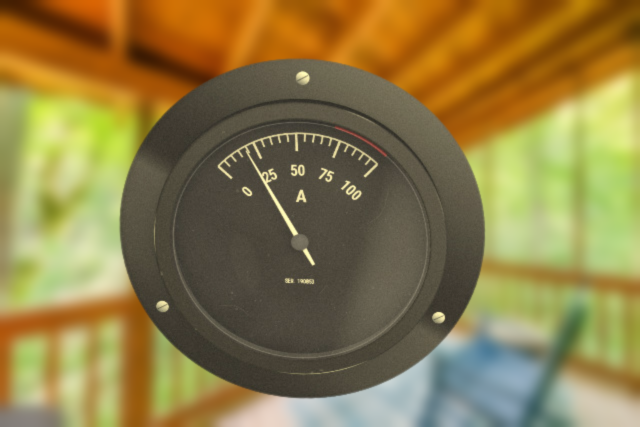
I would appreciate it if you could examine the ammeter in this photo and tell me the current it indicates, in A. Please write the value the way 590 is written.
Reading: 20
